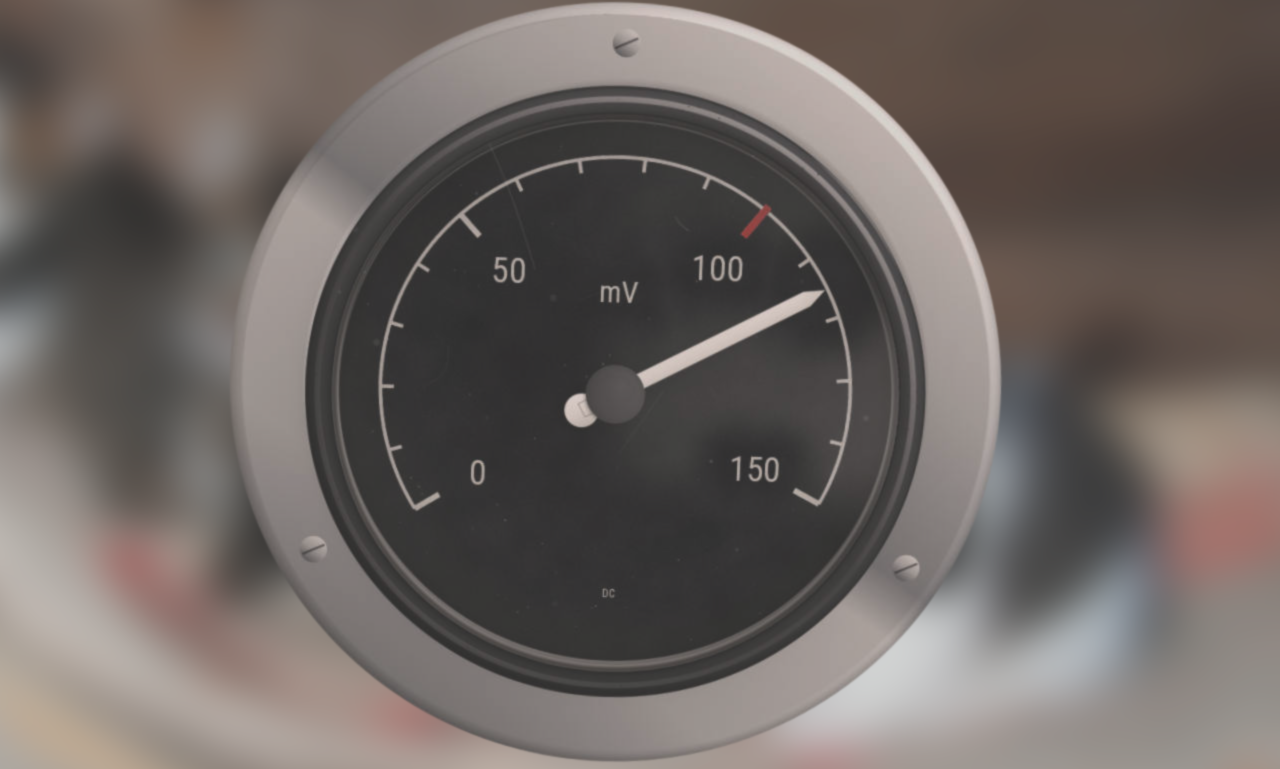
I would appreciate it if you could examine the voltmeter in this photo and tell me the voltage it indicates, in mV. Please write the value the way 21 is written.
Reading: 115
